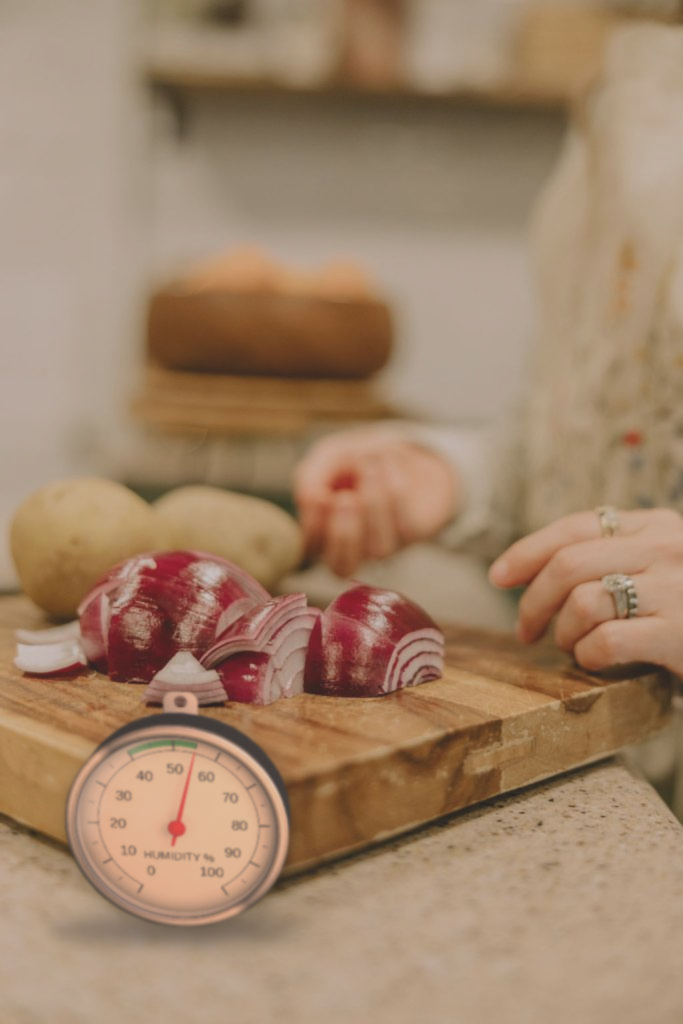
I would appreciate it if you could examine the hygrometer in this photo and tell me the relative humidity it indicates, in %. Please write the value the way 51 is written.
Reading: 55
